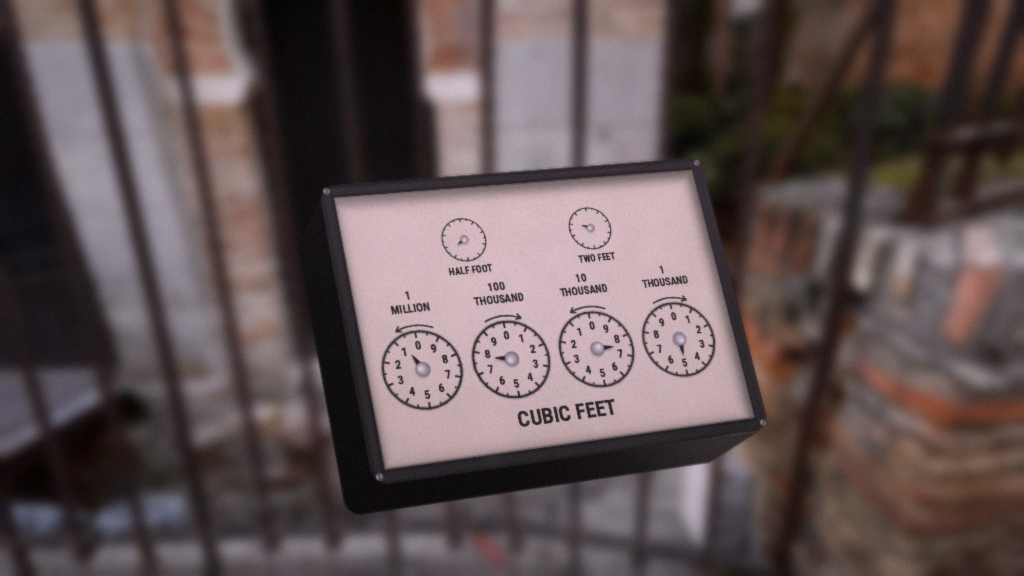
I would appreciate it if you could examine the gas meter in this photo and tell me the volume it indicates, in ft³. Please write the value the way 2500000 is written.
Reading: 77500
